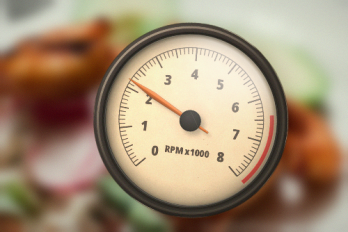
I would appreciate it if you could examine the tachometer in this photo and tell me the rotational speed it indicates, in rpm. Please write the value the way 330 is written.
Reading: 2200
